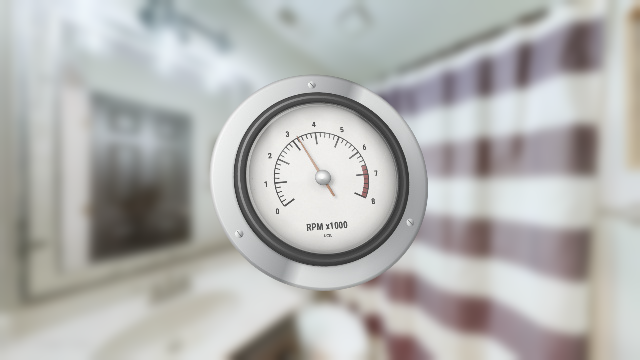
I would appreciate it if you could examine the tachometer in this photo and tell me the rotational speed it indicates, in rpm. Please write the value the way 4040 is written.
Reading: 3200
